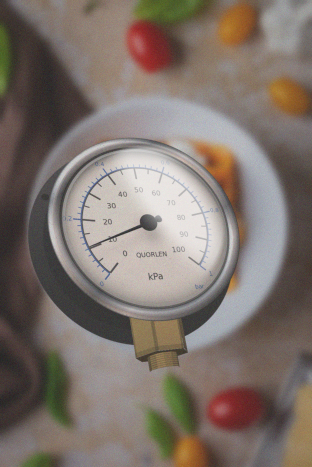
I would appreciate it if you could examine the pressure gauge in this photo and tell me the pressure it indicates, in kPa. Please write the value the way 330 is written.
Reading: 10
